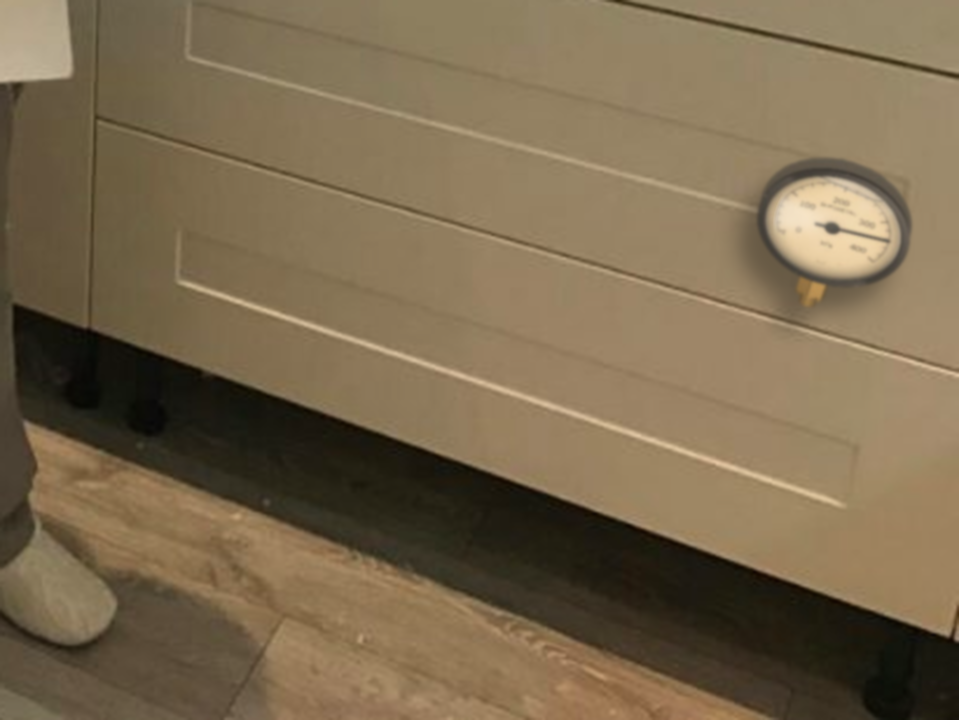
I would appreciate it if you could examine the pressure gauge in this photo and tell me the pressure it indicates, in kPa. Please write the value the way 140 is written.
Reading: 340
